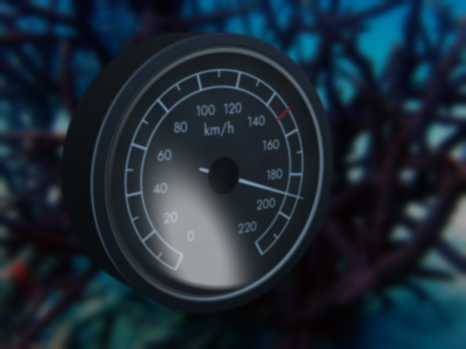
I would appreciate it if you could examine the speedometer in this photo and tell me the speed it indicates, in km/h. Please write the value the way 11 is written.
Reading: 190
